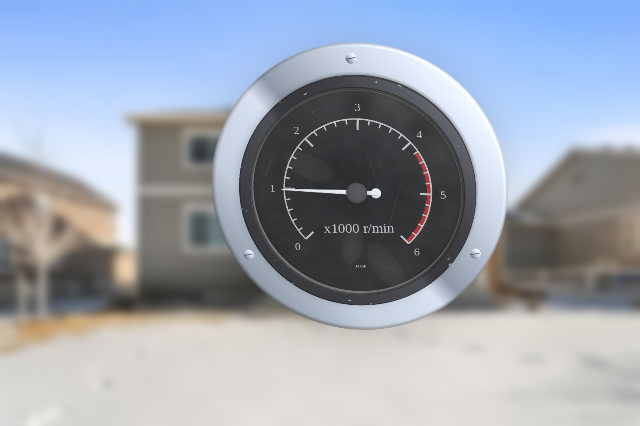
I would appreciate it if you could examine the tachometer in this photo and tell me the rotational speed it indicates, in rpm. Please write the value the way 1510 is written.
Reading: 1000
